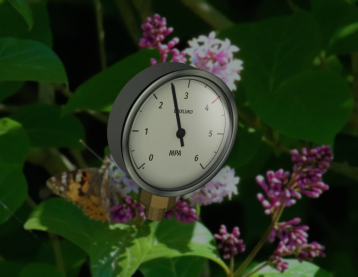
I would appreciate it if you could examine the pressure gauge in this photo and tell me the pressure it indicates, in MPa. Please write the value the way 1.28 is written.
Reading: 2.5
